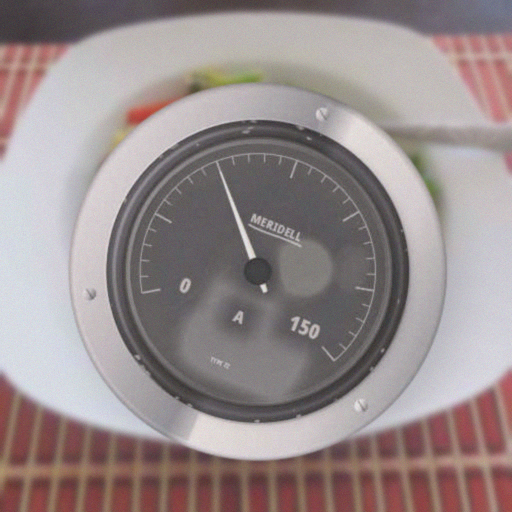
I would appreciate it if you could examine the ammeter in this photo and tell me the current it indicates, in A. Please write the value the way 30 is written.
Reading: 50
